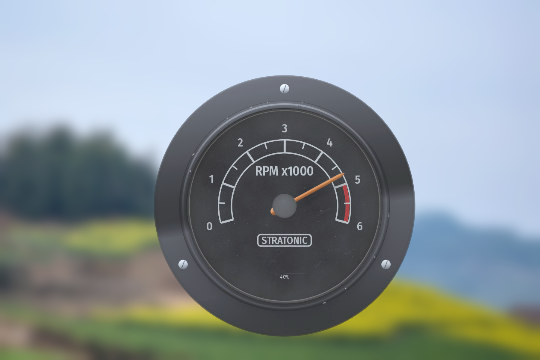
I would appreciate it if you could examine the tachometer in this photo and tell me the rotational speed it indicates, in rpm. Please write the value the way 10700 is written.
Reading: 4750
